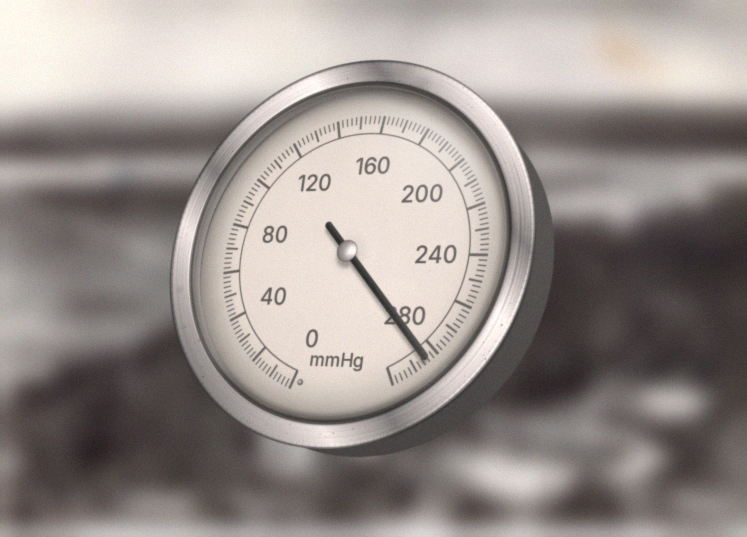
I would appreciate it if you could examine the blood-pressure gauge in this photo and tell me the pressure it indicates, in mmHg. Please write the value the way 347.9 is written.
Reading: 284
